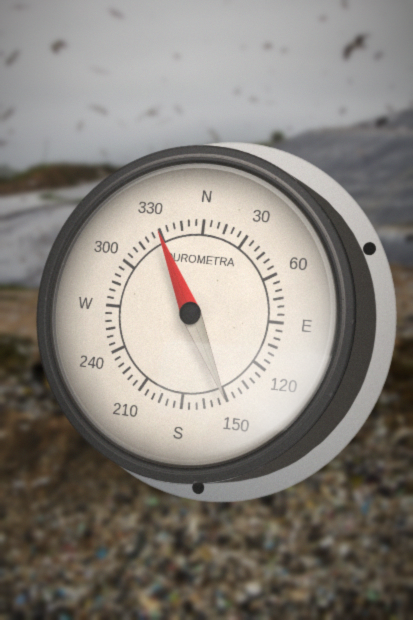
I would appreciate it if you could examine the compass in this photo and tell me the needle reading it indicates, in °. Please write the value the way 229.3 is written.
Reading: 330
